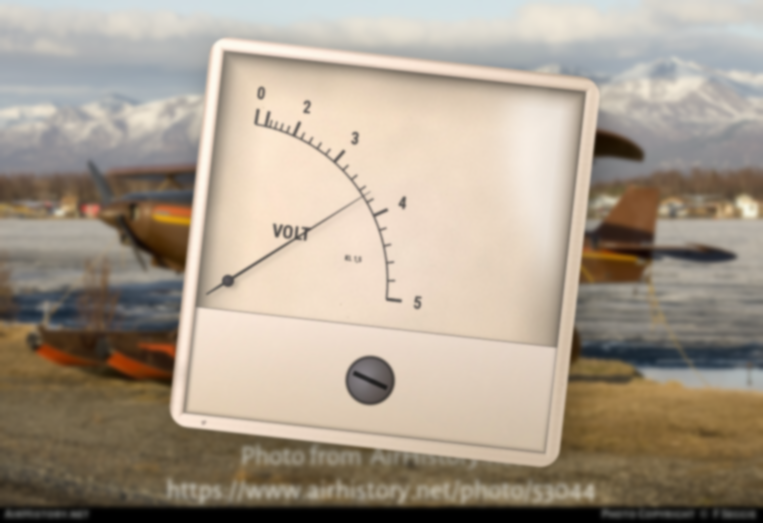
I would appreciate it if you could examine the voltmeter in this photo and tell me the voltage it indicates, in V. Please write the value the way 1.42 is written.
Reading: 3.7
